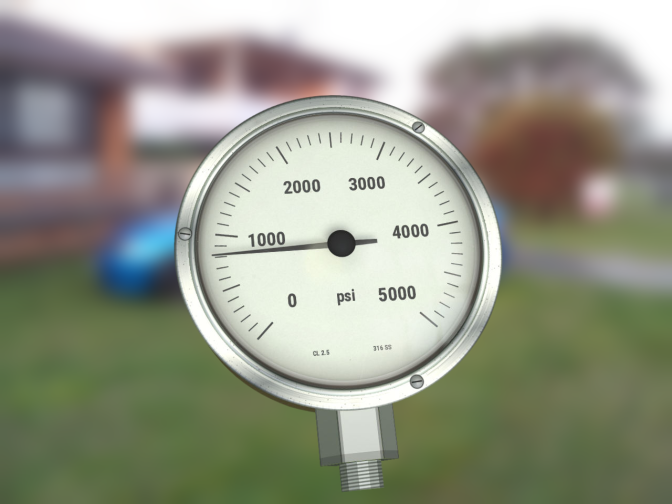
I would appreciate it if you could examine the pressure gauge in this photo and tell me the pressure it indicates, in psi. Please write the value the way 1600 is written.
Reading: 800
